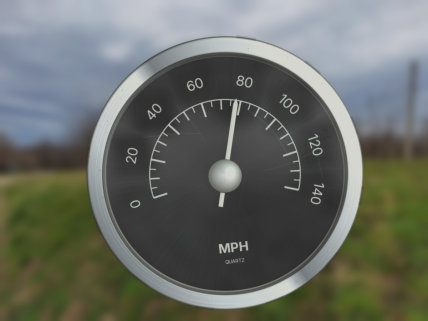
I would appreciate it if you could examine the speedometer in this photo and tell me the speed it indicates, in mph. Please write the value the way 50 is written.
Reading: 77.5
